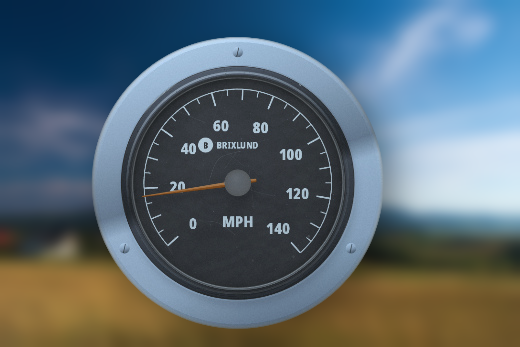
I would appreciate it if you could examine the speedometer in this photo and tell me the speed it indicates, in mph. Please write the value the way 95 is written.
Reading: 17.5
